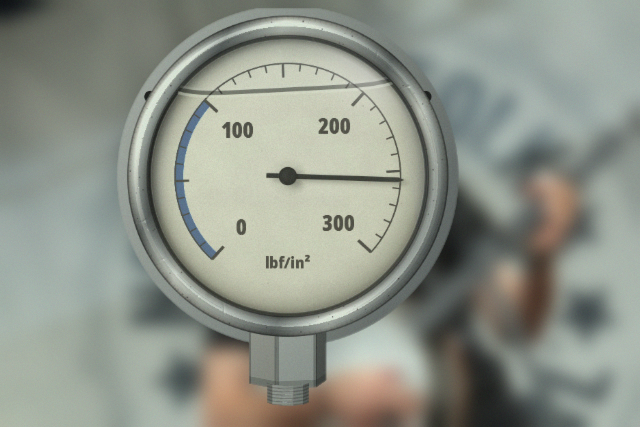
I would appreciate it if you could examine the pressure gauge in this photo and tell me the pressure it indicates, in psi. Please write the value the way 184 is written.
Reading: 255
